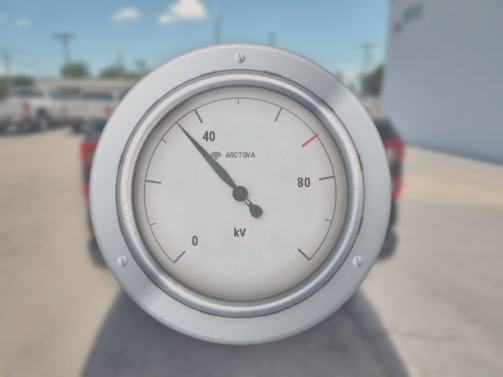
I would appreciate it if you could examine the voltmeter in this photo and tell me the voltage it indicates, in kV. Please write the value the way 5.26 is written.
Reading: 35
